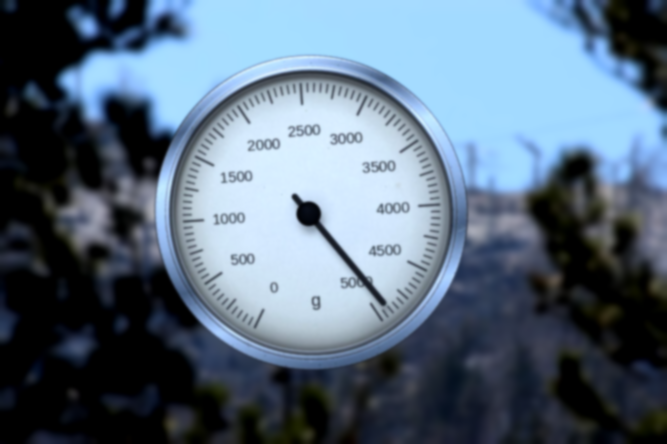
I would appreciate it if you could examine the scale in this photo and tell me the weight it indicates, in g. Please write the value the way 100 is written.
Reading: 4900
